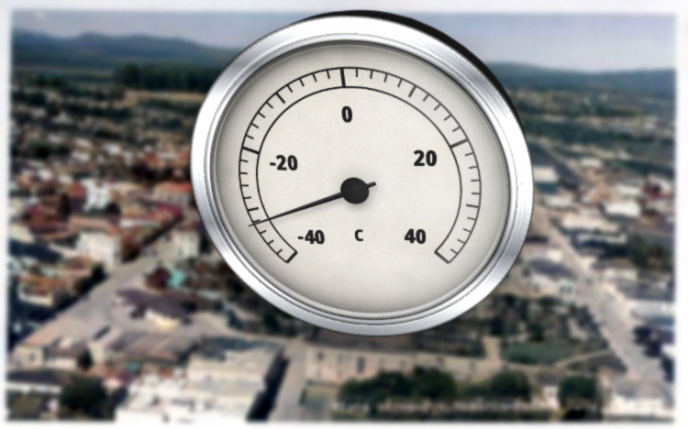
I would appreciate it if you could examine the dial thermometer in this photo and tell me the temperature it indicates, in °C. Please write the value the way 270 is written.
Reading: -32
